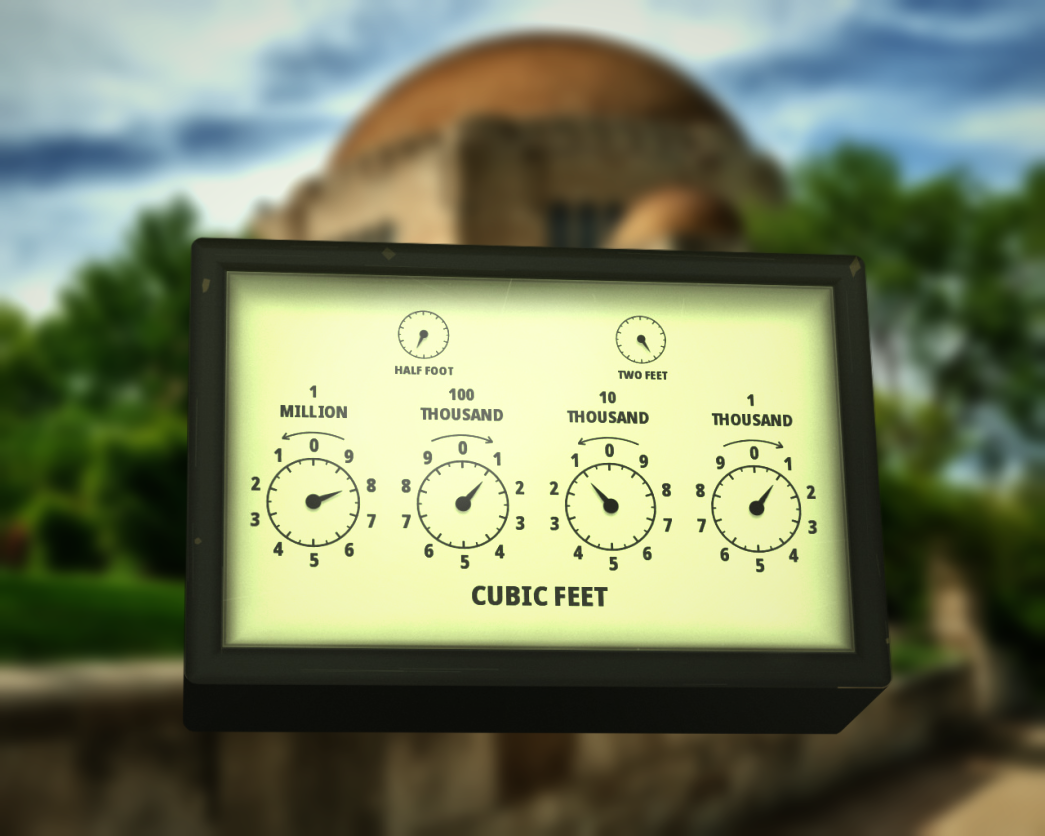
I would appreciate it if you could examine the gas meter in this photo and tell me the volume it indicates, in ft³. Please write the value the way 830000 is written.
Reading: 811100
